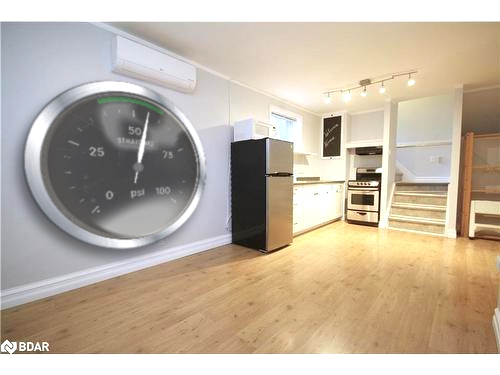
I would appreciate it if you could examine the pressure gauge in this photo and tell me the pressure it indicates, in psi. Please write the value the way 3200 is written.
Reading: 55
